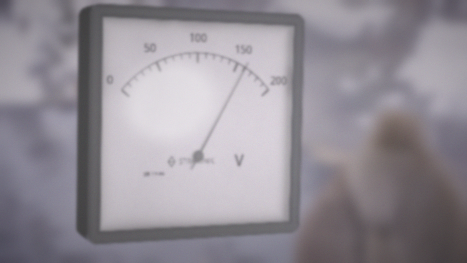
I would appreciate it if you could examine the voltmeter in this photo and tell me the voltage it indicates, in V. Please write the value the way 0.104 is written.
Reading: 160
